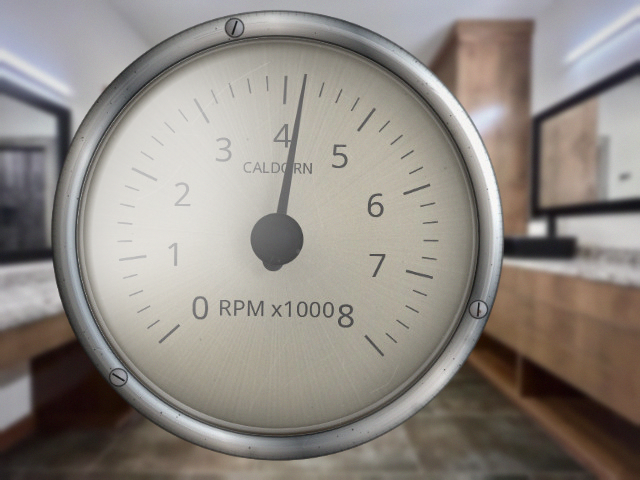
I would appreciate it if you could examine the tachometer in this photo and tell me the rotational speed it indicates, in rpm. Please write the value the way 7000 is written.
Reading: 4200
